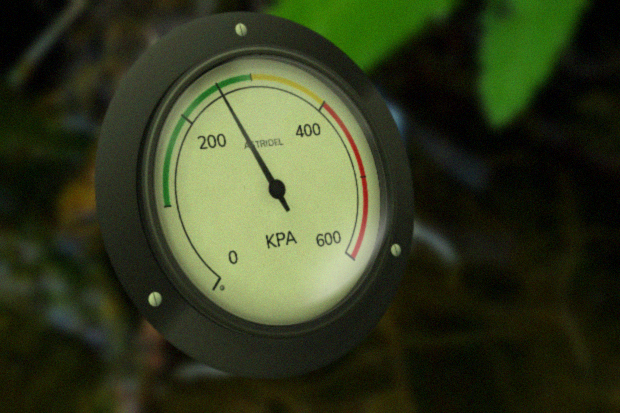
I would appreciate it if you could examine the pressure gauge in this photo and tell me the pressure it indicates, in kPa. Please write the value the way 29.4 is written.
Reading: 250
